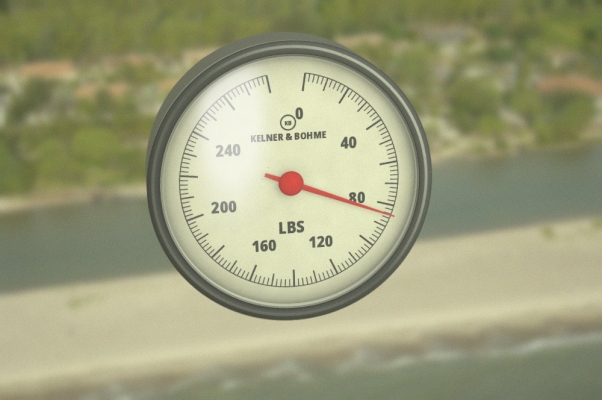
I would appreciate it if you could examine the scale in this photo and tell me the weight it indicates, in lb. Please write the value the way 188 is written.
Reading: 84
